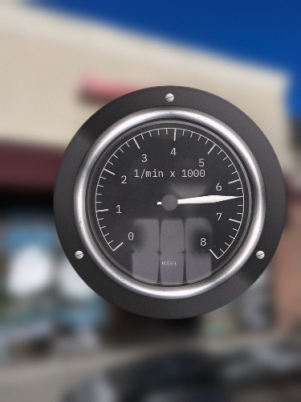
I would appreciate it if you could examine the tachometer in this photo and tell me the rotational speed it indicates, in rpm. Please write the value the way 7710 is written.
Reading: 6400
